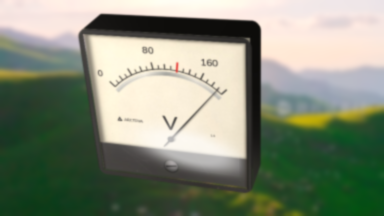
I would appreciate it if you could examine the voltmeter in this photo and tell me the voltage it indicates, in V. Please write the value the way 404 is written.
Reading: 190
